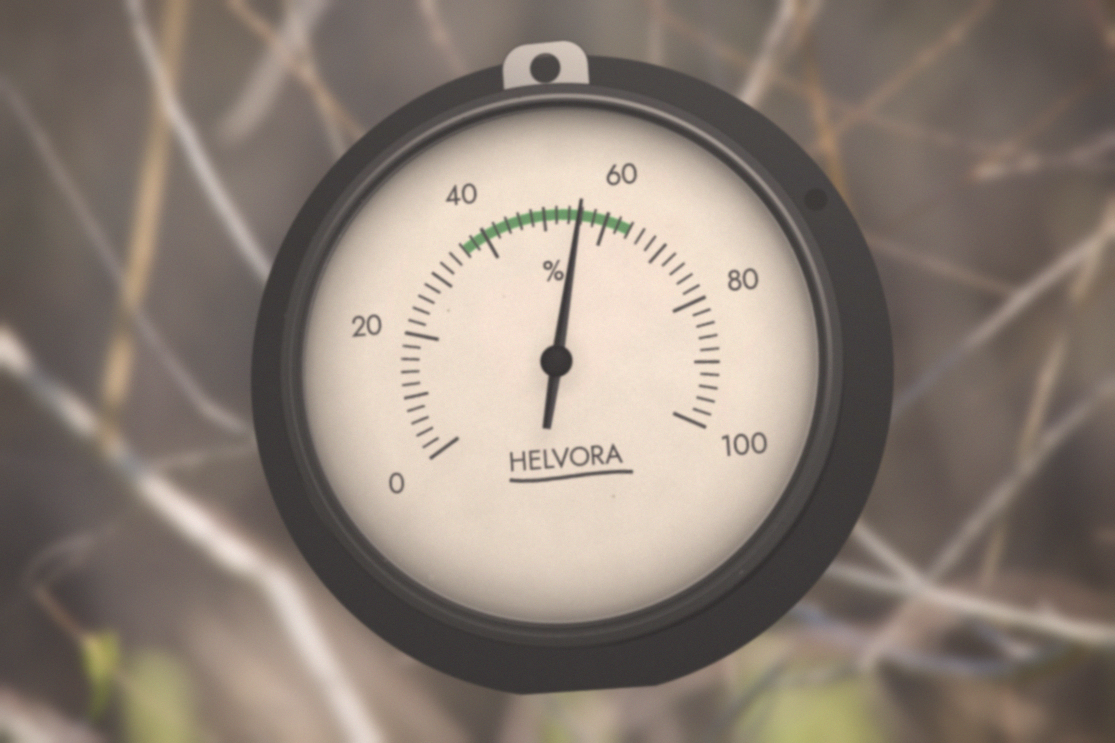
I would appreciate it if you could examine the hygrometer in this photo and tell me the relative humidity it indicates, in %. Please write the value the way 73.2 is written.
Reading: 56
